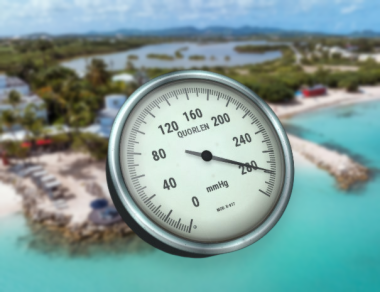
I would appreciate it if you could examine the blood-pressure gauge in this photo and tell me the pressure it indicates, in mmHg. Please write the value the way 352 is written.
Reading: 280
